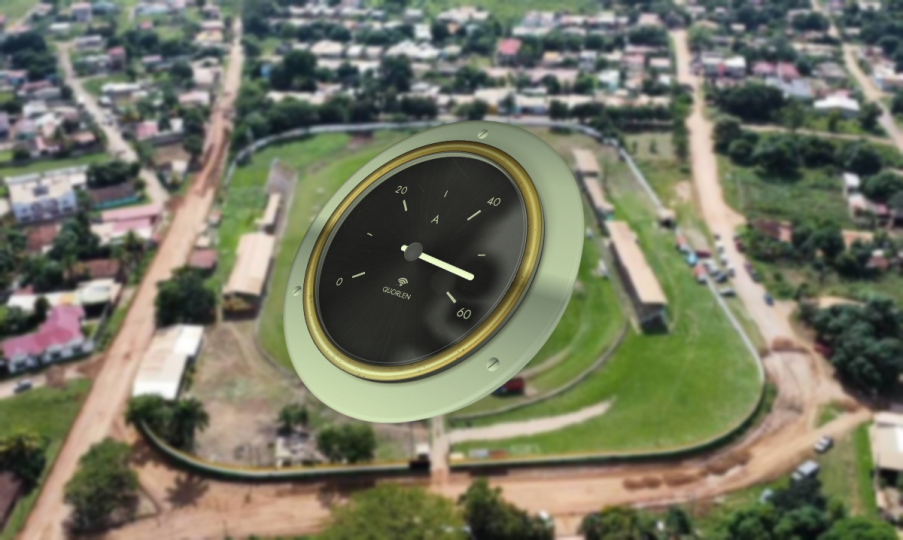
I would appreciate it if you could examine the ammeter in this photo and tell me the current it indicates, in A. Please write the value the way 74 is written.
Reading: 55
